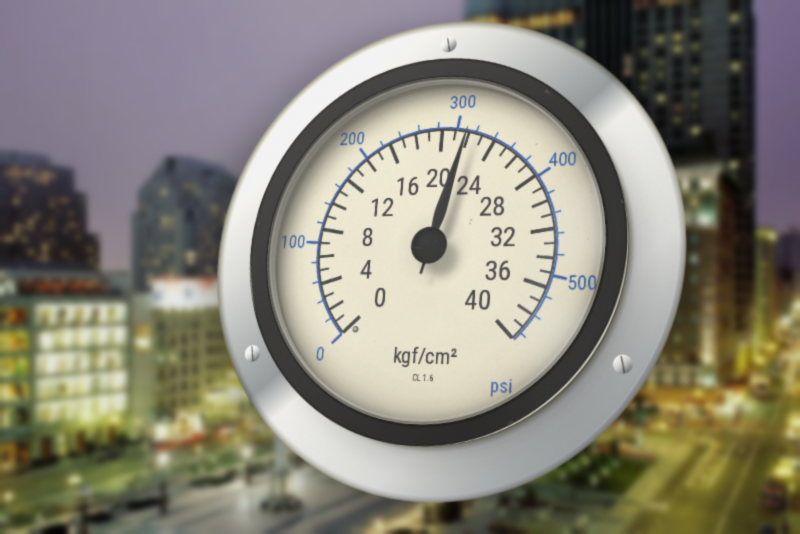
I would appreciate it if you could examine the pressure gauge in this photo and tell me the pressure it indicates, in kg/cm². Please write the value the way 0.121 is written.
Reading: 22
